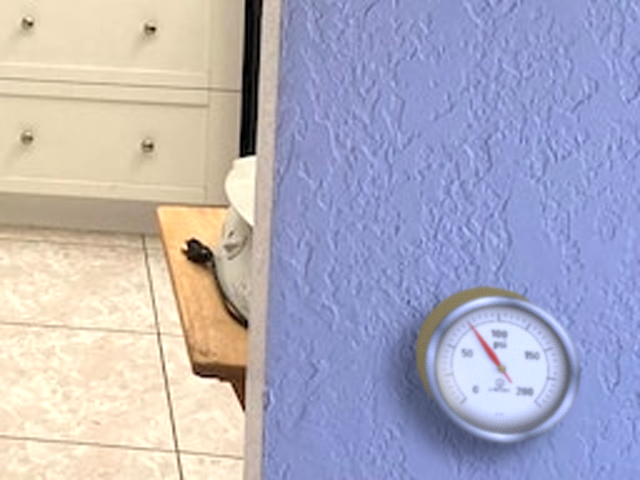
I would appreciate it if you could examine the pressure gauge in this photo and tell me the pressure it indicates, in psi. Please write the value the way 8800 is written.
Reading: 75
